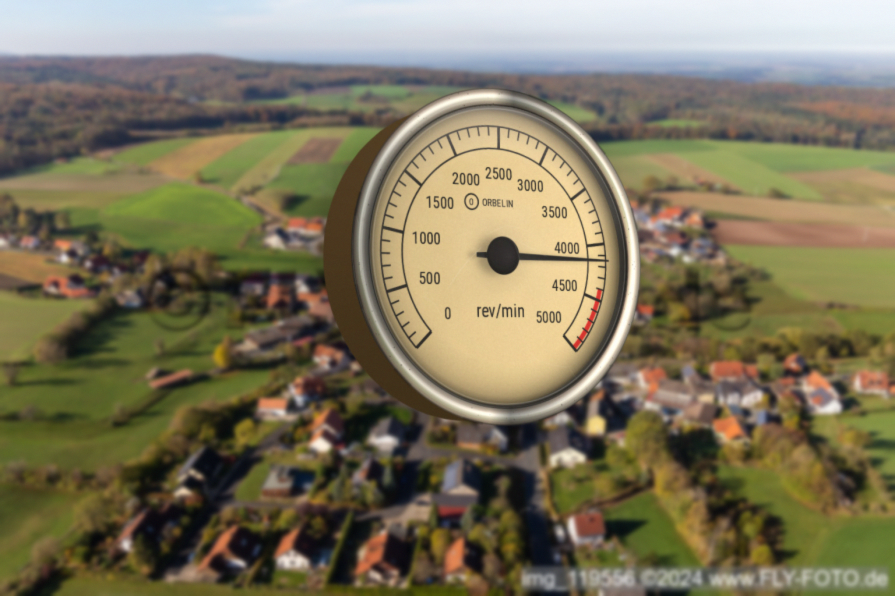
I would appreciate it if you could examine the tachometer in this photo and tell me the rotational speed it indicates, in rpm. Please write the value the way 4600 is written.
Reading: 4150
